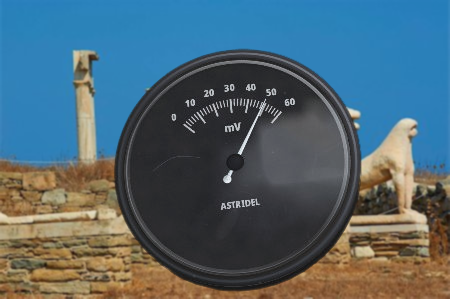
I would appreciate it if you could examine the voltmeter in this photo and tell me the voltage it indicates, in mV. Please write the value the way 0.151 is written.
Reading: 50
